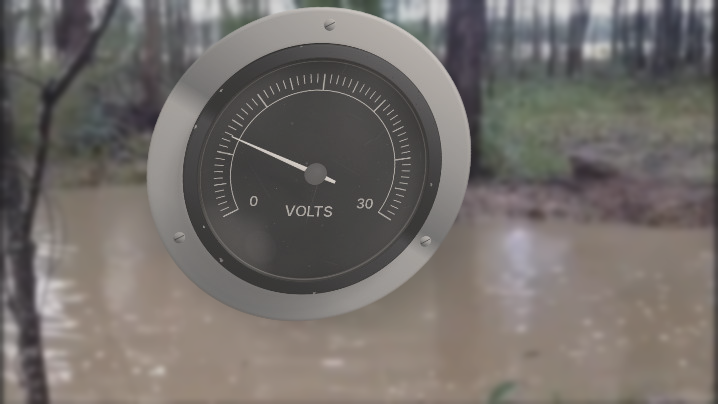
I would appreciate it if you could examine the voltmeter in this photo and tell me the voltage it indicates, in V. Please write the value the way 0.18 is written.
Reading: 6.5
